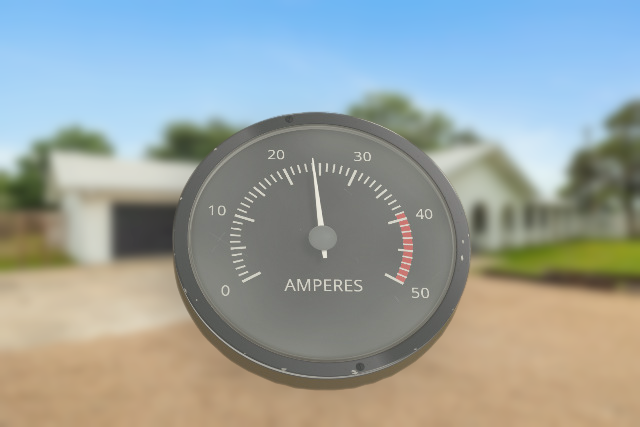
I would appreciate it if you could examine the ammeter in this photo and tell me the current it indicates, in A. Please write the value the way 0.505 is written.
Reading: 24
